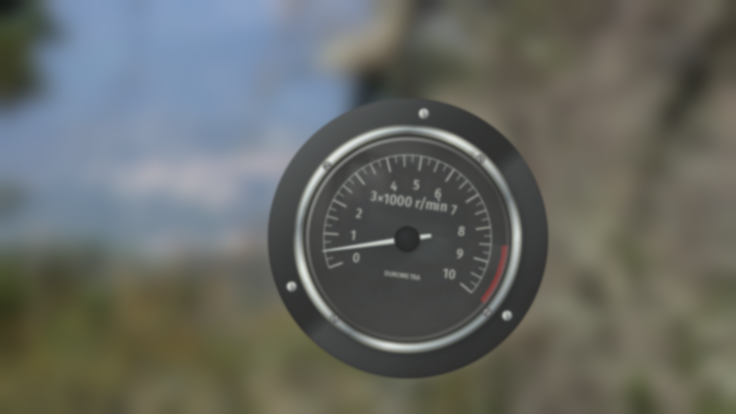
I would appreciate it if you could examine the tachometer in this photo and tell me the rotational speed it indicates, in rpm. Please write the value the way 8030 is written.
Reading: 500
